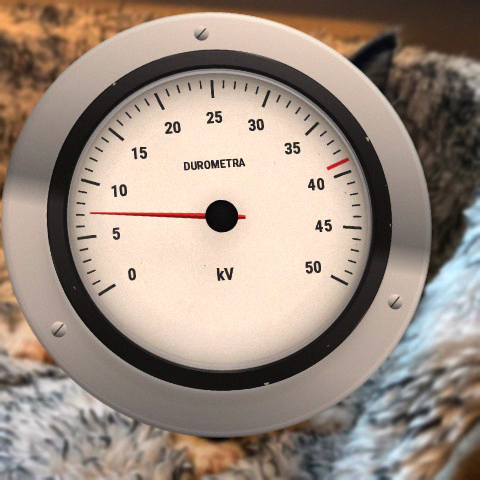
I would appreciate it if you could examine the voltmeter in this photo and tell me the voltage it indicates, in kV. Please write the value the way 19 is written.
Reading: 7
